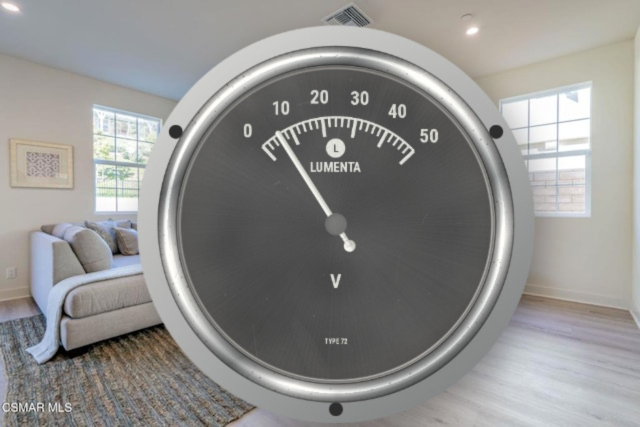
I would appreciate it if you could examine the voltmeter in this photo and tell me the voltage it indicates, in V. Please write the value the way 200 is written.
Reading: 6
